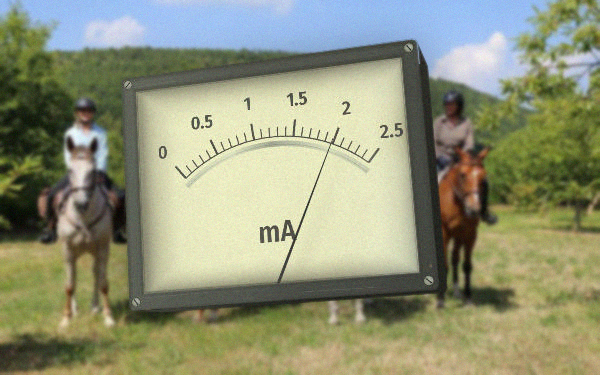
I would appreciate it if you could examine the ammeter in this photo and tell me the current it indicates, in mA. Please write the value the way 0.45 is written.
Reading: 2
